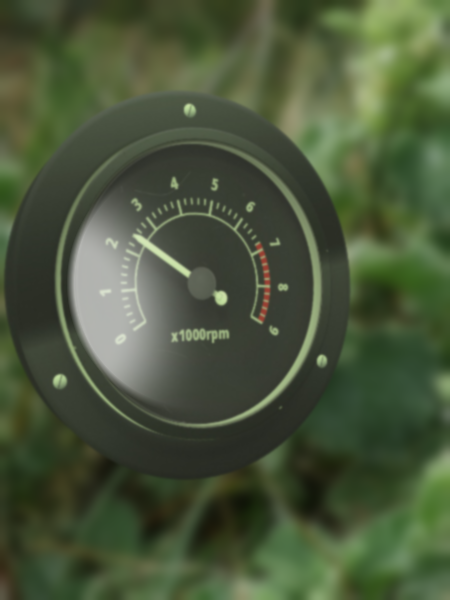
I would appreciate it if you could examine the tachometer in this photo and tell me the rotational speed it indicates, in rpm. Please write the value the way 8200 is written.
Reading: 2400
